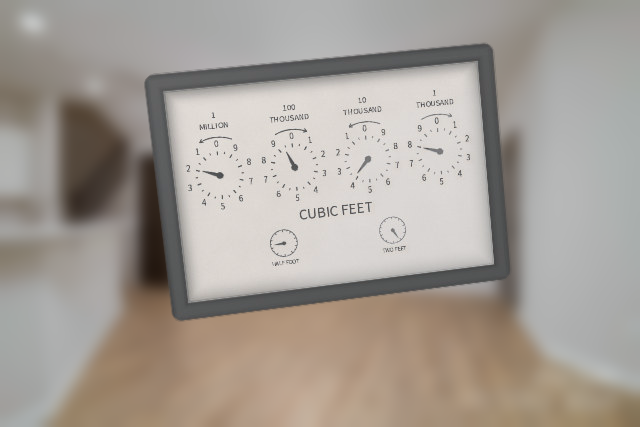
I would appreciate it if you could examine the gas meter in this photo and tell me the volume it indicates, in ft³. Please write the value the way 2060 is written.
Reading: 193800
